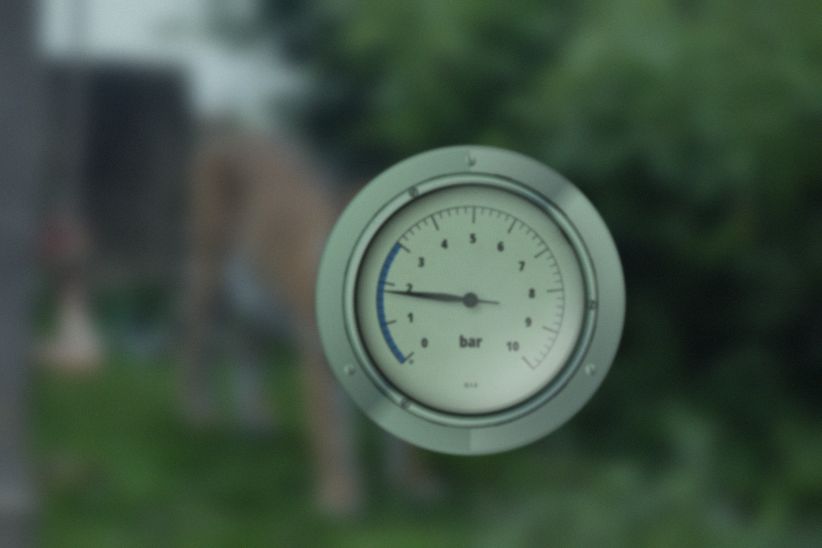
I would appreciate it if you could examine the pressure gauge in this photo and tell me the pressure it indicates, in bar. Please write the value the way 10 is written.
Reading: 1.8
